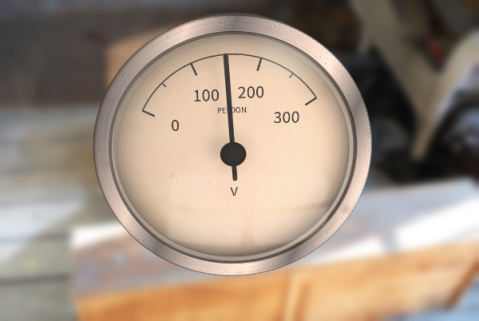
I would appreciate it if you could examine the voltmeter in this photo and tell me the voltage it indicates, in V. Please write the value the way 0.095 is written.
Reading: 150
